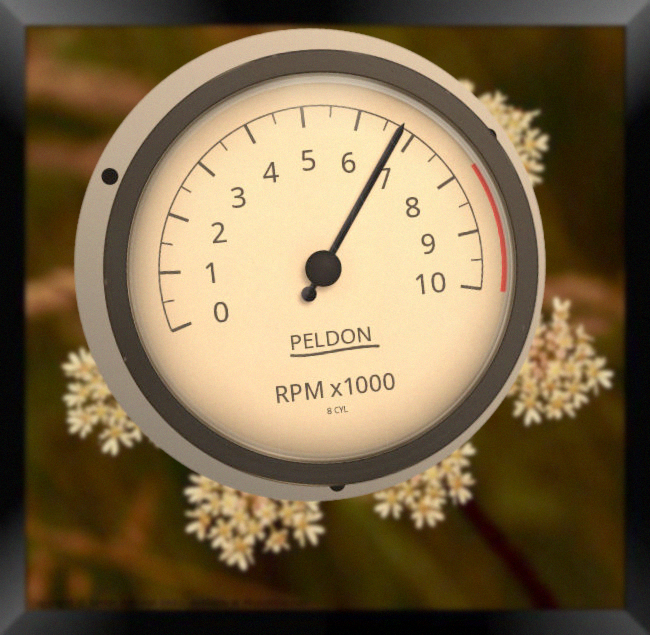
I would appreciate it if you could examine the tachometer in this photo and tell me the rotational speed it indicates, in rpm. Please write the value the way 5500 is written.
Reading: 6750
